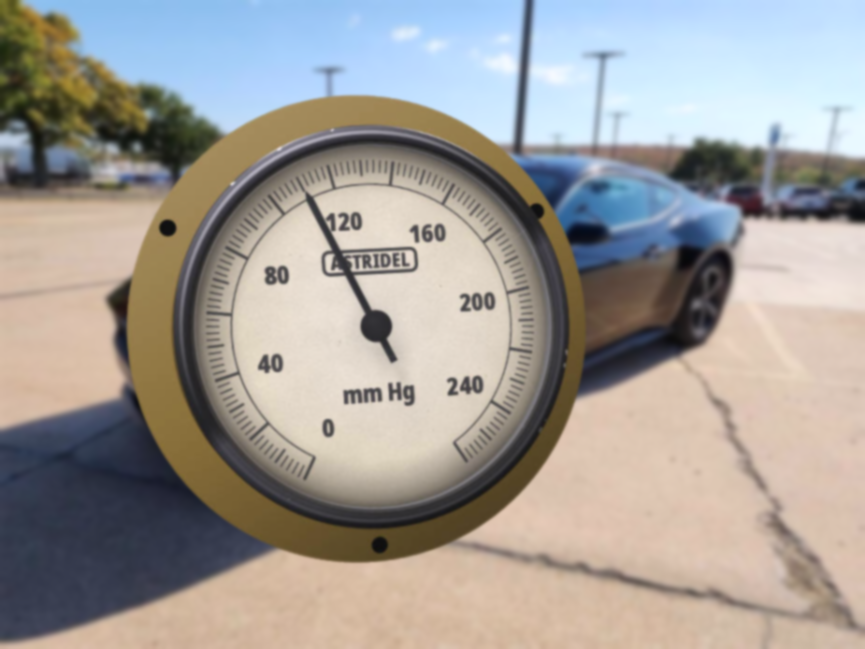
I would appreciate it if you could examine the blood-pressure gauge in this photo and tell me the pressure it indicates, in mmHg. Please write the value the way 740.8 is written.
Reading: 110
